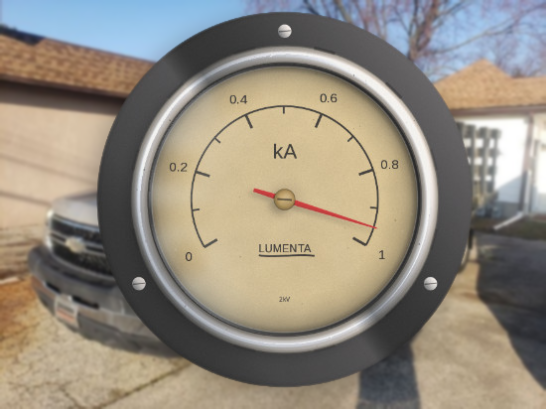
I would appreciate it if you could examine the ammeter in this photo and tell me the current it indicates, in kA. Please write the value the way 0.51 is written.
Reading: 0.95
